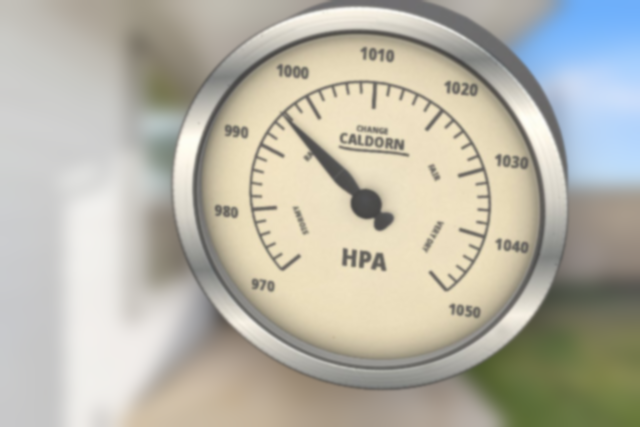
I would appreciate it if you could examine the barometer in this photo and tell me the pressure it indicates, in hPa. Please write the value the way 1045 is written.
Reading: 996
